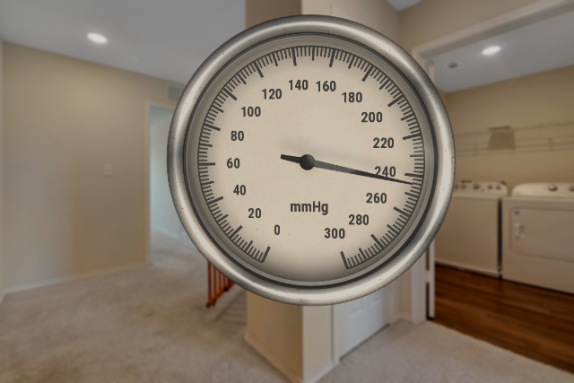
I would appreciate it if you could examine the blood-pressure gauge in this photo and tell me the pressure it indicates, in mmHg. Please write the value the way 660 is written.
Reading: 244
